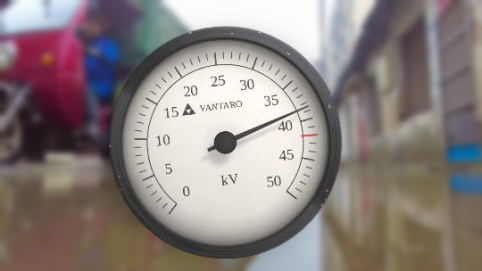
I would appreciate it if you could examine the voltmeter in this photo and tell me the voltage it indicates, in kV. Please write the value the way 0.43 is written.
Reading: 38.5
